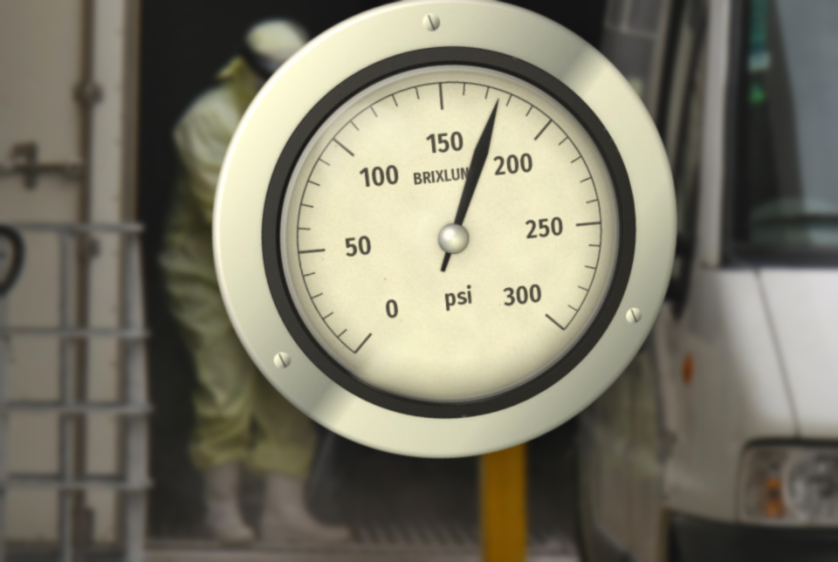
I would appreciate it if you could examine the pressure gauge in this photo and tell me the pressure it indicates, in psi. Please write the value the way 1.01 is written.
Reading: 175
